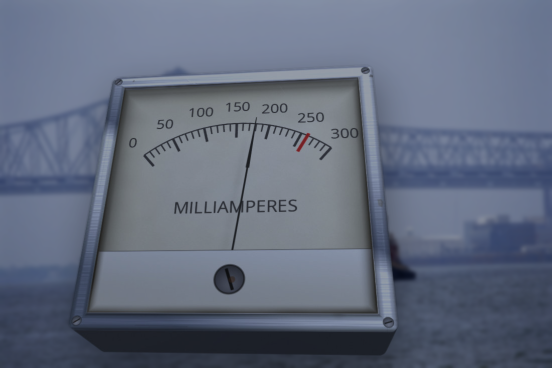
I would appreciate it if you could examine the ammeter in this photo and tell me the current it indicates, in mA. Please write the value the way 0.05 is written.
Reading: 180
